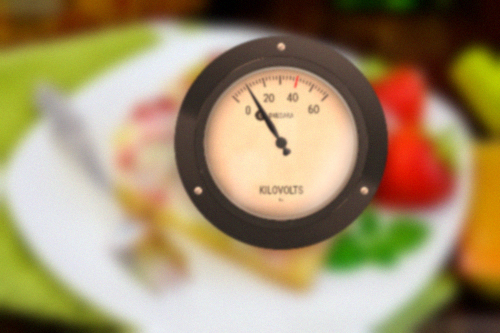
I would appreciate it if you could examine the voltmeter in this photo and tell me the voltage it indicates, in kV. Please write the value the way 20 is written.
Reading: 10
